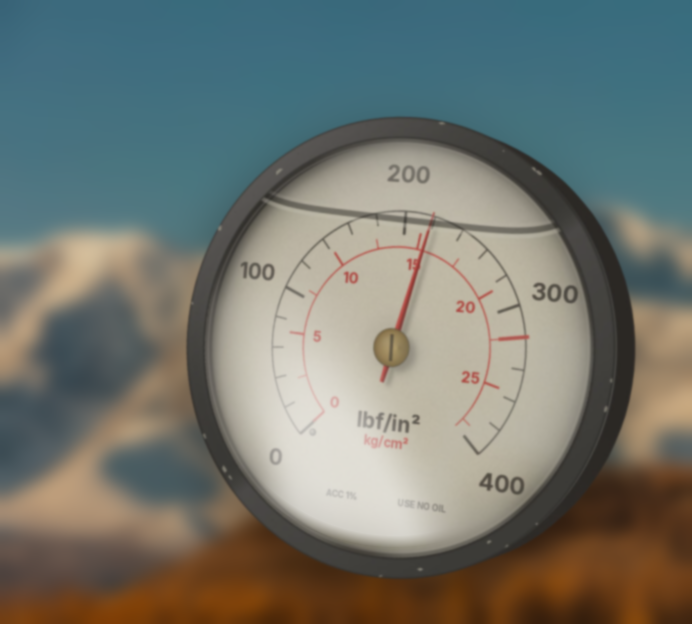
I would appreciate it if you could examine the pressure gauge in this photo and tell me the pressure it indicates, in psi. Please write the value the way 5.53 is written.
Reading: 220
